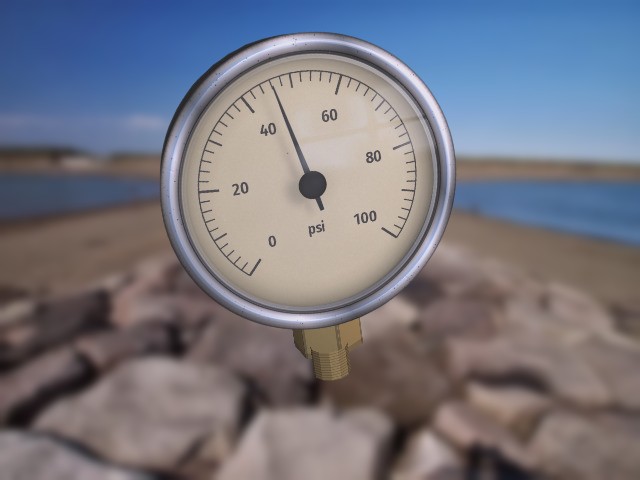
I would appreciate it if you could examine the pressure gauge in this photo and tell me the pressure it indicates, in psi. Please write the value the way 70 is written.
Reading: 46
